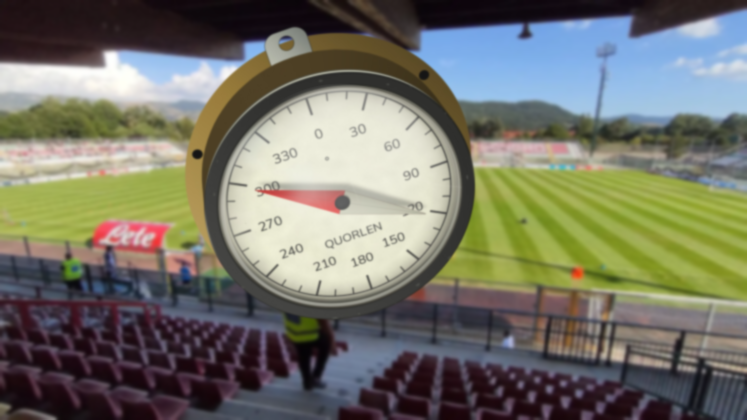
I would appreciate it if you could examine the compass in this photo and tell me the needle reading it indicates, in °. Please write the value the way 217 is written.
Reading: 300
